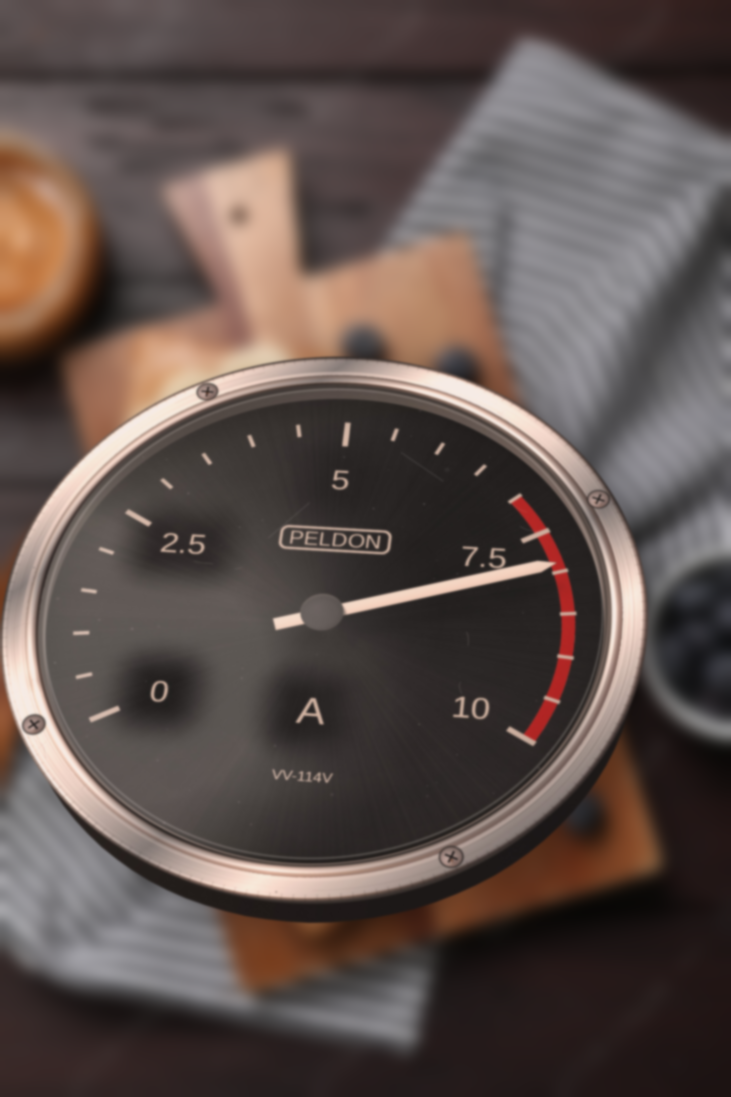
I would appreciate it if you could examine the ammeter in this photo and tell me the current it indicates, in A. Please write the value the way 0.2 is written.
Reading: 8
